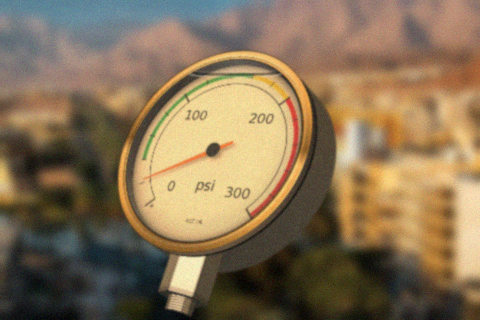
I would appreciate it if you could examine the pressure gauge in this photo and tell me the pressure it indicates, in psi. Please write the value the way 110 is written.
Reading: 20
